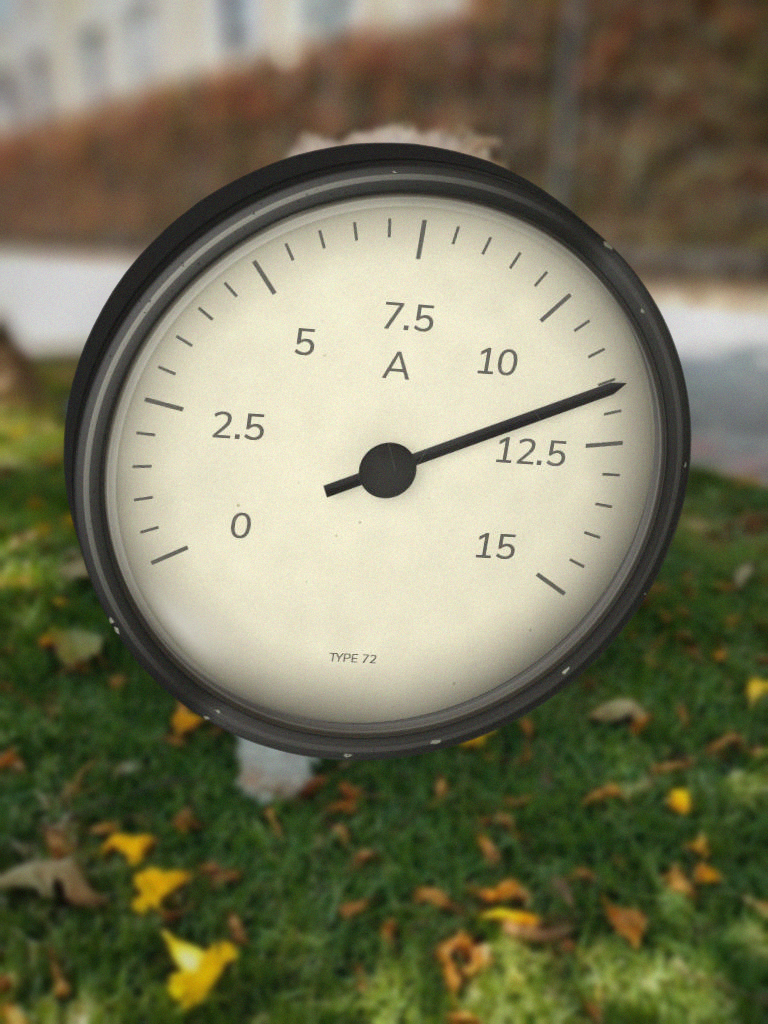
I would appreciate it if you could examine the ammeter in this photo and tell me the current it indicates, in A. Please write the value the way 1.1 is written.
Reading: 11.5
